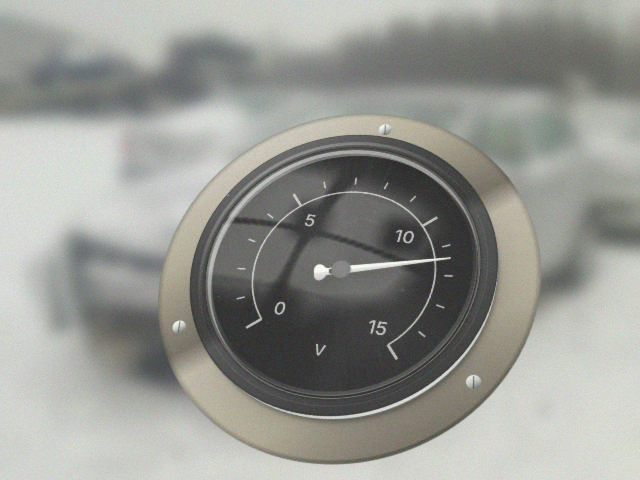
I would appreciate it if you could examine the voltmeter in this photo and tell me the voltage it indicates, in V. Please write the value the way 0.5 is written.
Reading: 11.5
